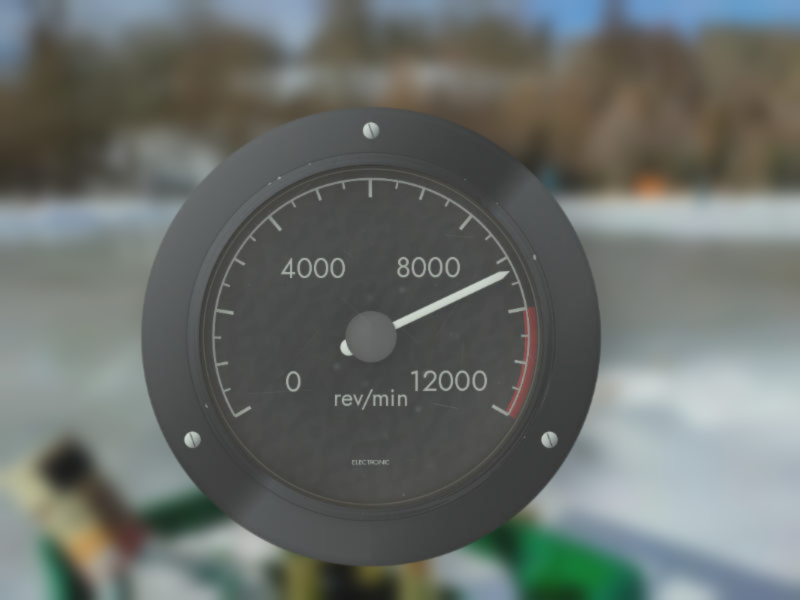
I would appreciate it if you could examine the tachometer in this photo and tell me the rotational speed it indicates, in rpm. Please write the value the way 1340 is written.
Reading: 9250
